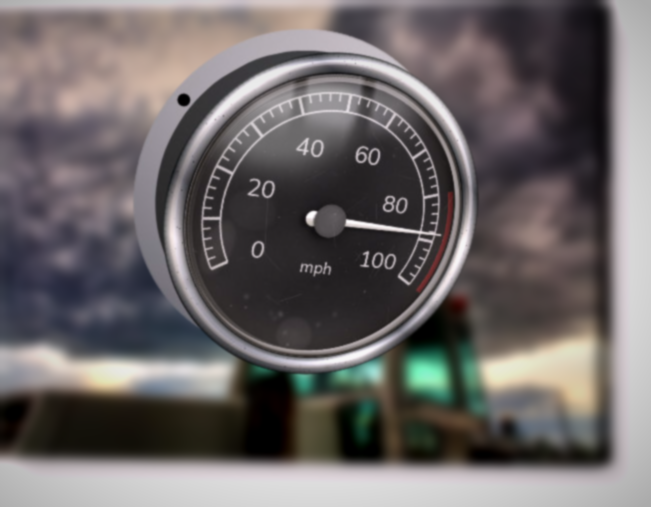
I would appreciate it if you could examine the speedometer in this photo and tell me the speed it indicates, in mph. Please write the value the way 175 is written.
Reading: 88
